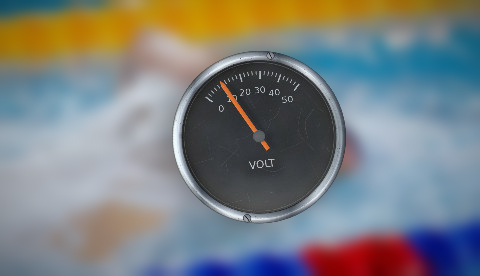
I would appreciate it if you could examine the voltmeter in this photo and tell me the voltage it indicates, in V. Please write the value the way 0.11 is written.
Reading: 10
